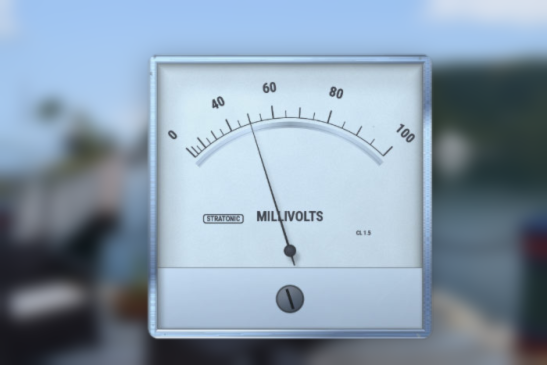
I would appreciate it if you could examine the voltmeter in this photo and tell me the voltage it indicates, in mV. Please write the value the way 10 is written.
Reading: 50
